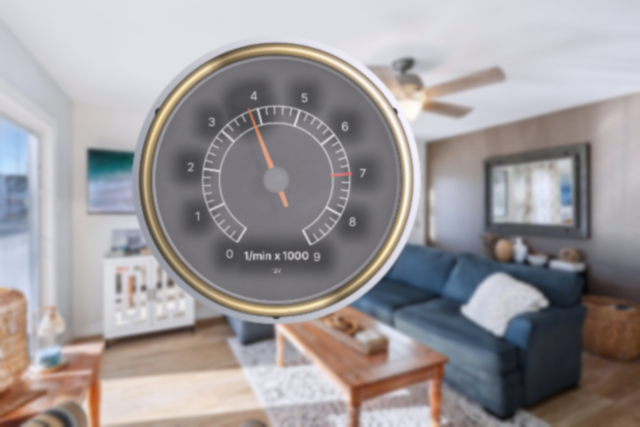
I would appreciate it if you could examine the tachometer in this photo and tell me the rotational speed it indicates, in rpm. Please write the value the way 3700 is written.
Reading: 3800
